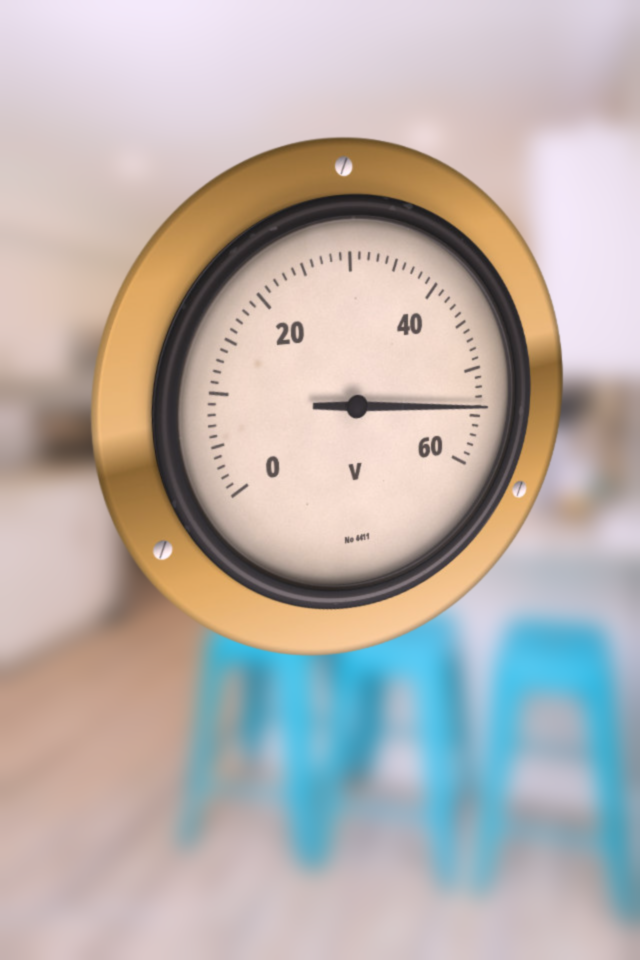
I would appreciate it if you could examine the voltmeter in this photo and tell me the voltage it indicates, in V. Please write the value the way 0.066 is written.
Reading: 54
